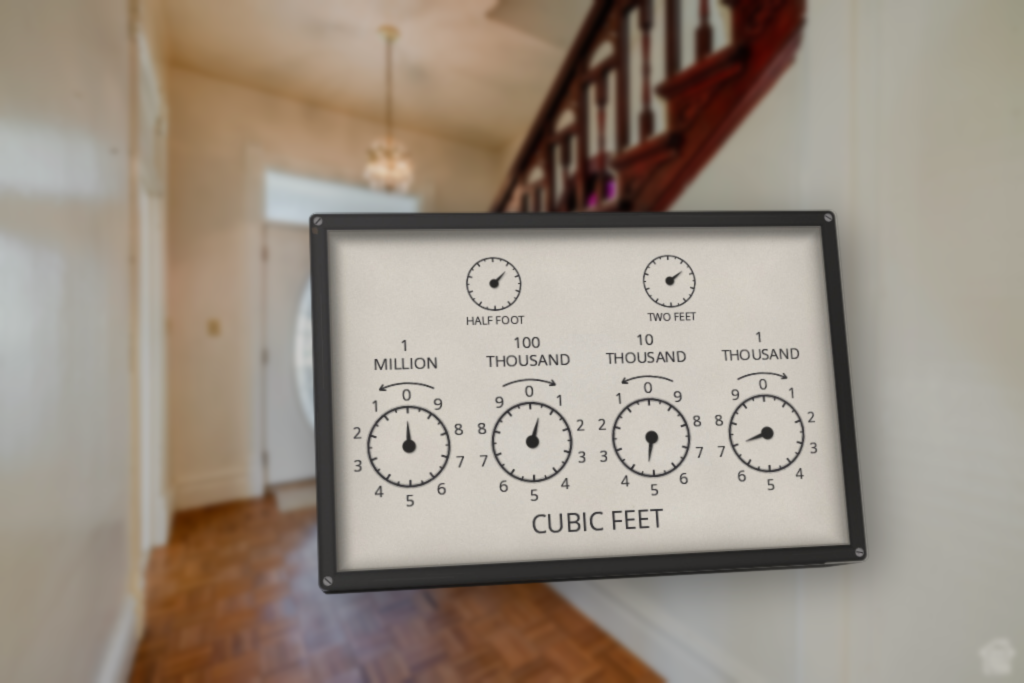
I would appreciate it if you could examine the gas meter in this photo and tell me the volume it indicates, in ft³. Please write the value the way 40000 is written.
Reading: 4700
